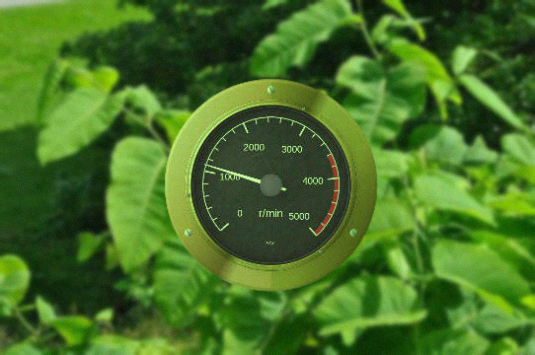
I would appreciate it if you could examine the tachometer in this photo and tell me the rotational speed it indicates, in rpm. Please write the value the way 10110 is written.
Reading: 1100
